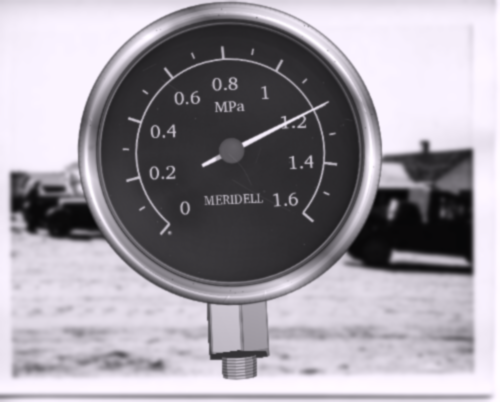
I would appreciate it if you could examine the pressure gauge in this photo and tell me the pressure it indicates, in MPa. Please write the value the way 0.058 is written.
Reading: 1.2
